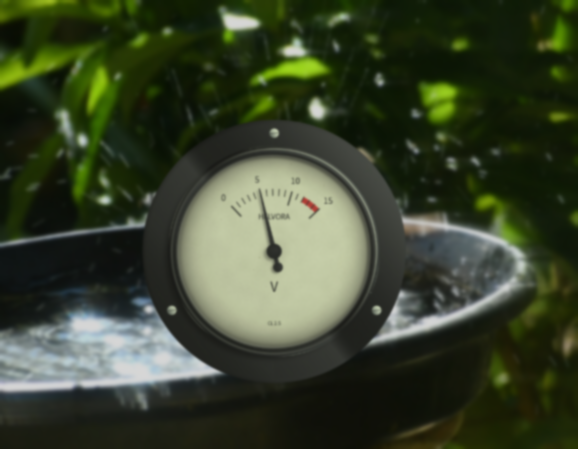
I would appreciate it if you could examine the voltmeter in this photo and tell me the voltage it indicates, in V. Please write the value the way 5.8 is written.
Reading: 5
